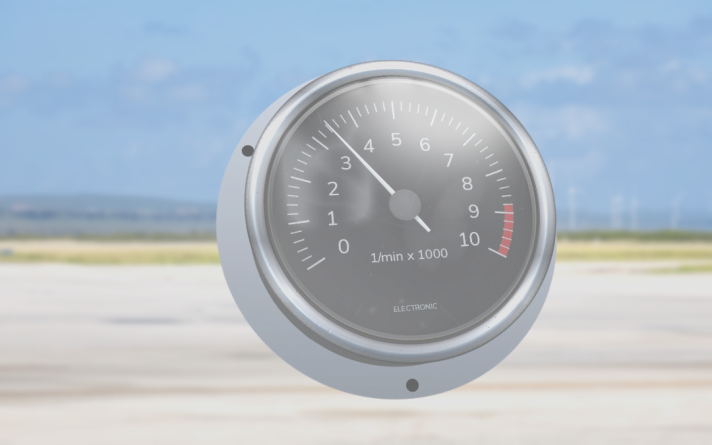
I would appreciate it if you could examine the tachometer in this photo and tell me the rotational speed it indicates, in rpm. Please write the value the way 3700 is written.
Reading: 3400
